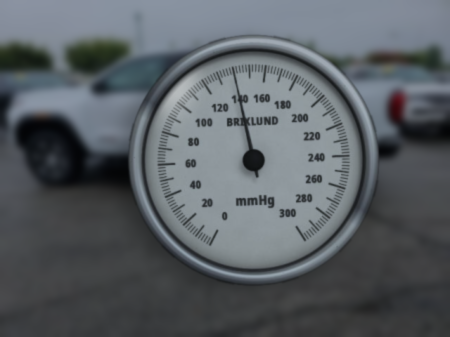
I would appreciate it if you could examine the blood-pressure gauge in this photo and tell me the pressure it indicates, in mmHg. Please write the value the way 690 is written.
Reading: 140
